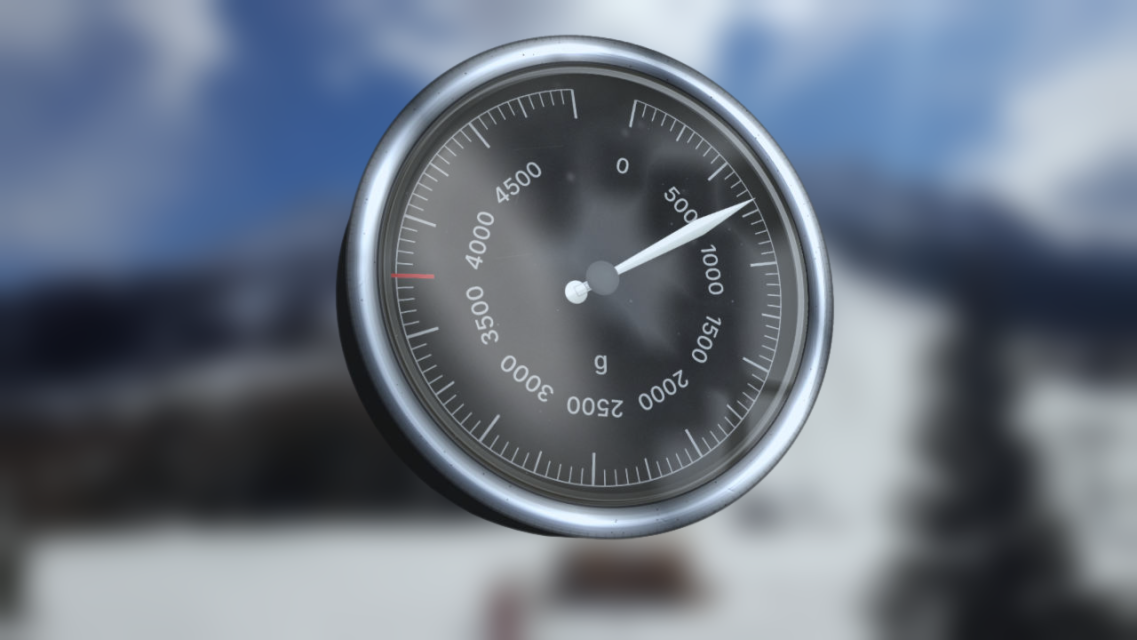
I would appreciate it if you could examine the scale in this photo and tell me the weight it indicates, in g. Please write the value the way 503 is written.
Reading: 700
